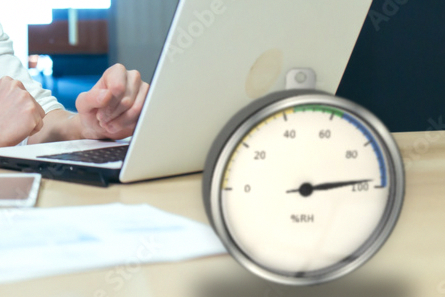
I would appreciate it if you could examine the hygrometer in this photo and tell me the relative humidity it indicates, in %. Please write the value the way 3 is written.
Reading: 96
